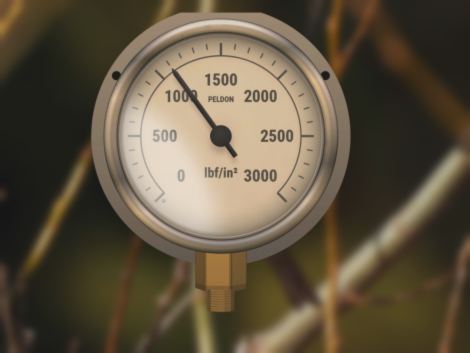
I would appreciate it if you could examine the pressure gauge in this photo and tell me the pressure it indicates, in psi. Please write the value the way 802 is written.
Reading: 1100
